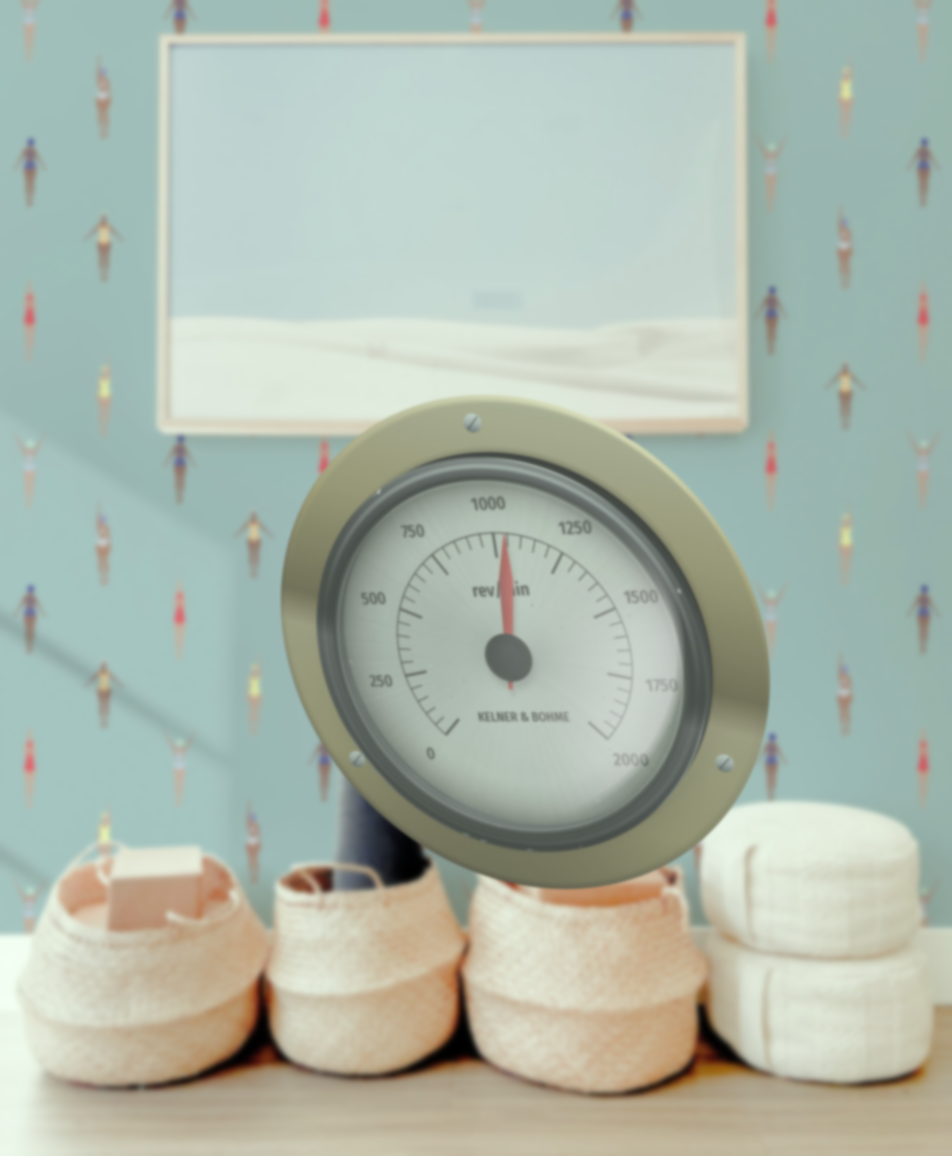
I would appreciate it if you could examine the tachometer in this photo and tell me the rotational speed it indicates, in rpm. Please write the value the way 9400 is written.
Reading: 1050
